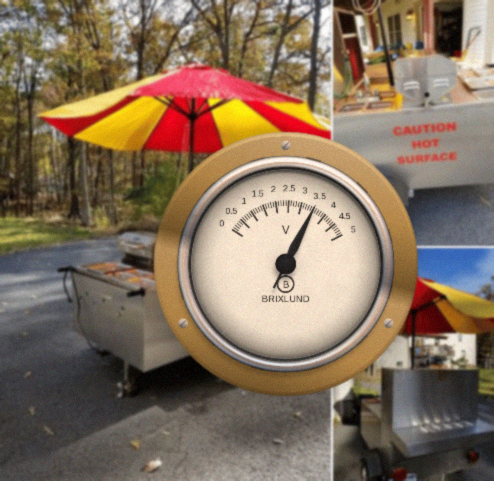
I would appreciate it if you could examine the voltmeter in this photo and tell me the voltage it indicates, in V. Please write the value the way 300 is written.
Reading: 3.5
